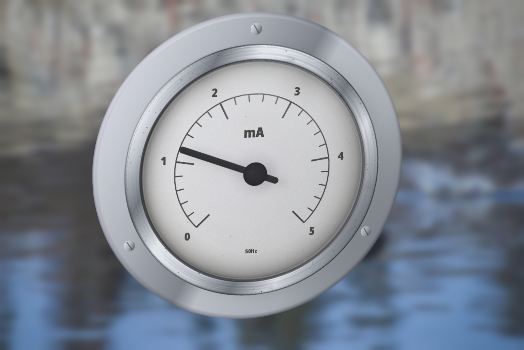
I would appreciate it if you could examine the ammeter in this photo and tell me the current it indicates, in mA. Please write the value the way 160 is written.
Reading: 1.2
